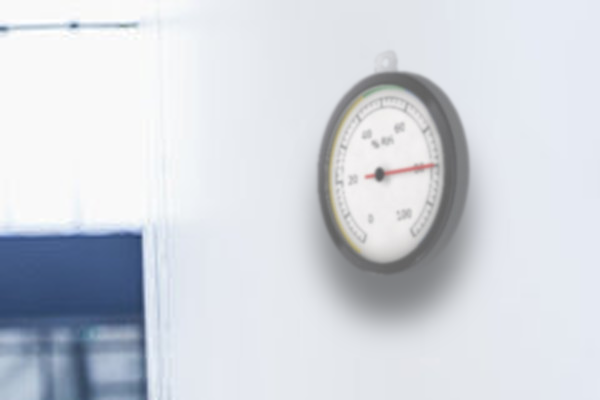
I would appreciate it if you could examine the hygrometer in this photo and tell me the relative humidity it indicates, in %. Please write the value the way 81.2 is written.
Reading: 80
